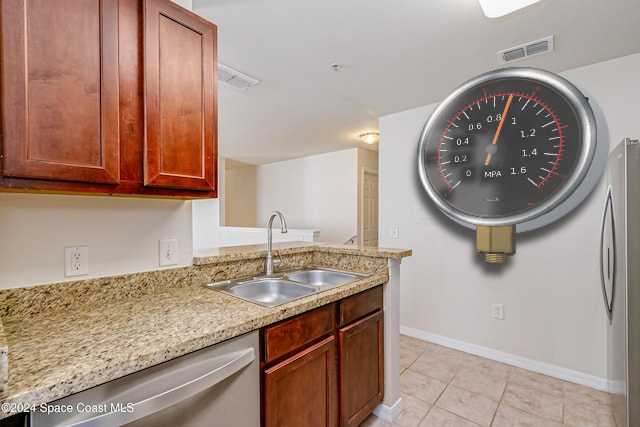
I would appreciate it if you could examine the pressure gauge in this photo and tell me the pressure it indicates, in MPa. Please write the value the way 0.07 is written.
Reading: 0.9
